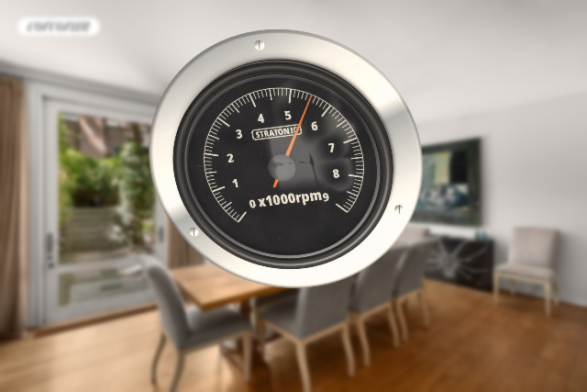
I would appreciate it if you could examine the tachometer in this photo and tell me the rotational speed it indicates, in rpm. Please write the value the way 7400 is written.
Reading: 5500
